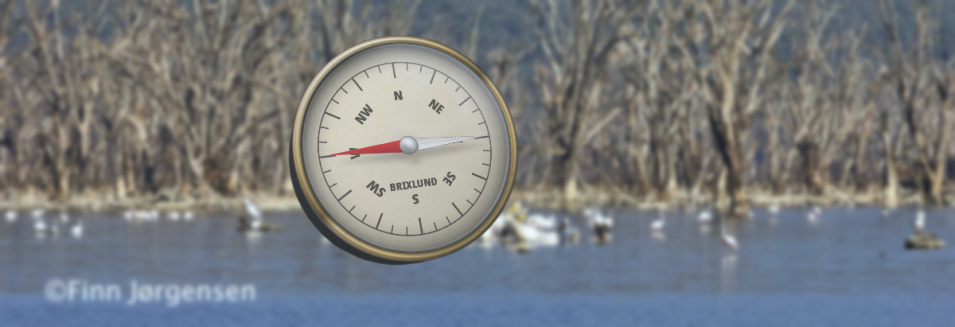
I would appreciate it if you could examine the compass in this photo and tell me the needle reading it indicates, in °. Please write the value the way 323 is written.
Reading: 270
